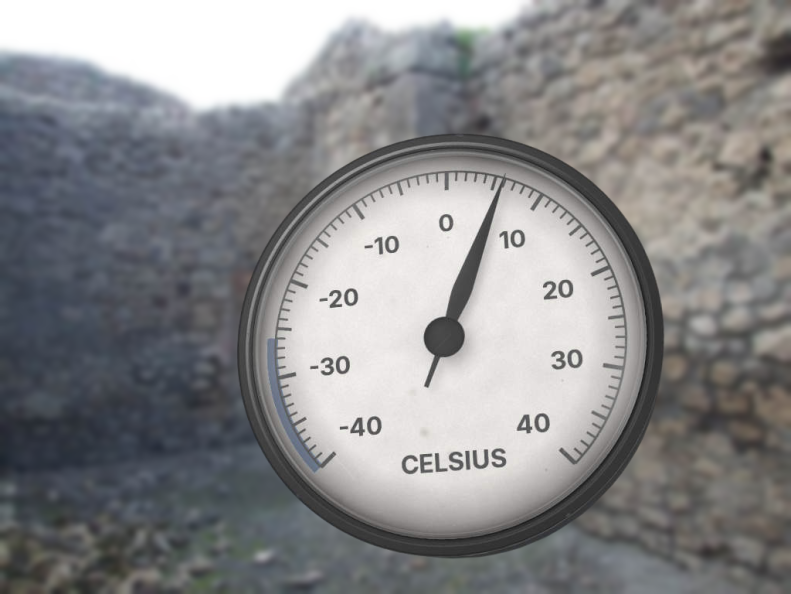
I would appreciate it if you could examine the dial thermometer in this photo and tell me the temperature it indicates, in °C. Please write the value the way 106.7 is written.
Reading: 6
